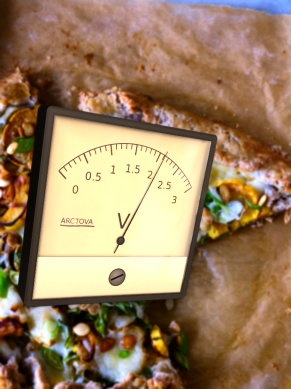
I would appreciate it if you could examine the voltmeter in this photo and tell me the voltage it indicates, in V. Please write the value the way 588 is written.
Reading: 2.1
